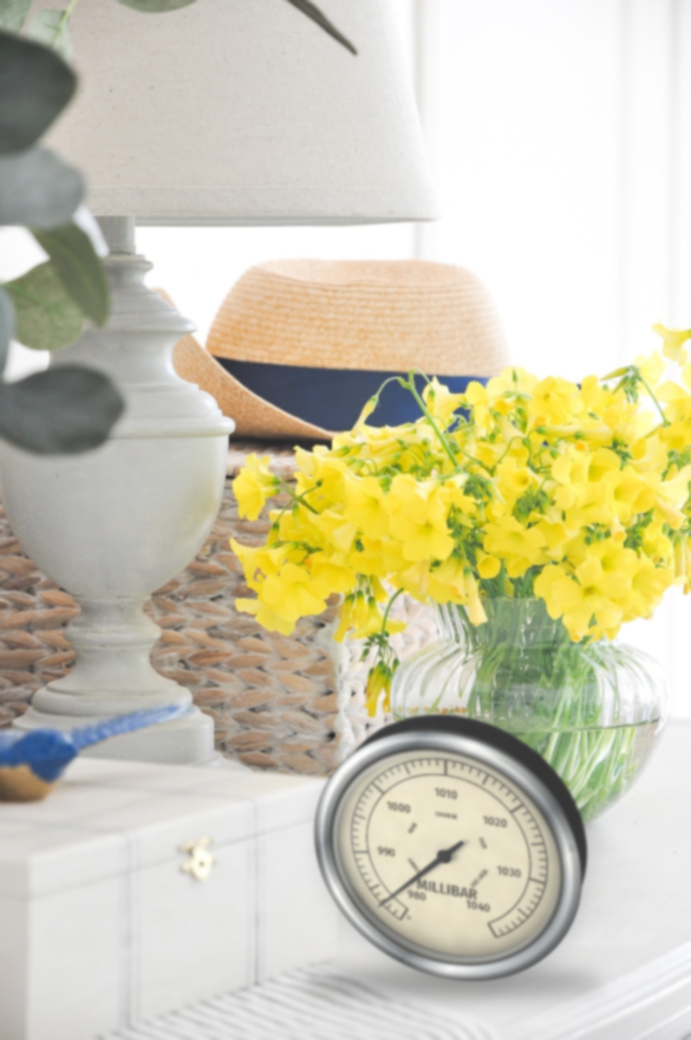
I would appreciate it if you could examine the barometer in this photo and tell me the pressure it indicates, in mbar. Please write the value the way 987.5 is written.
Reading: 983
